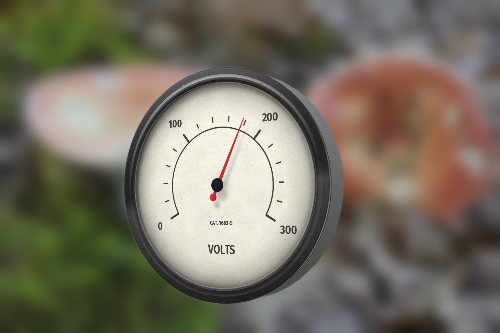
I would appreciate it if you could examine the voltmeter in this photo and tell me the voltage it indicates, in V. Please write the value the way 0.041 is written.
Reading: 180
